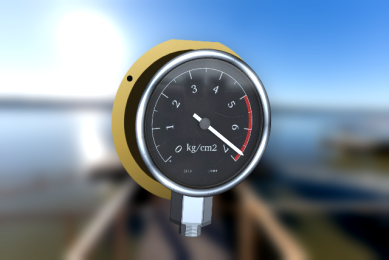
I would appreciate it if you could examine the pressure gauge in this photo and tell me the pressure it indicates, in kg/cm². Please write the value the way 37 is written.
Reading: 6.75
